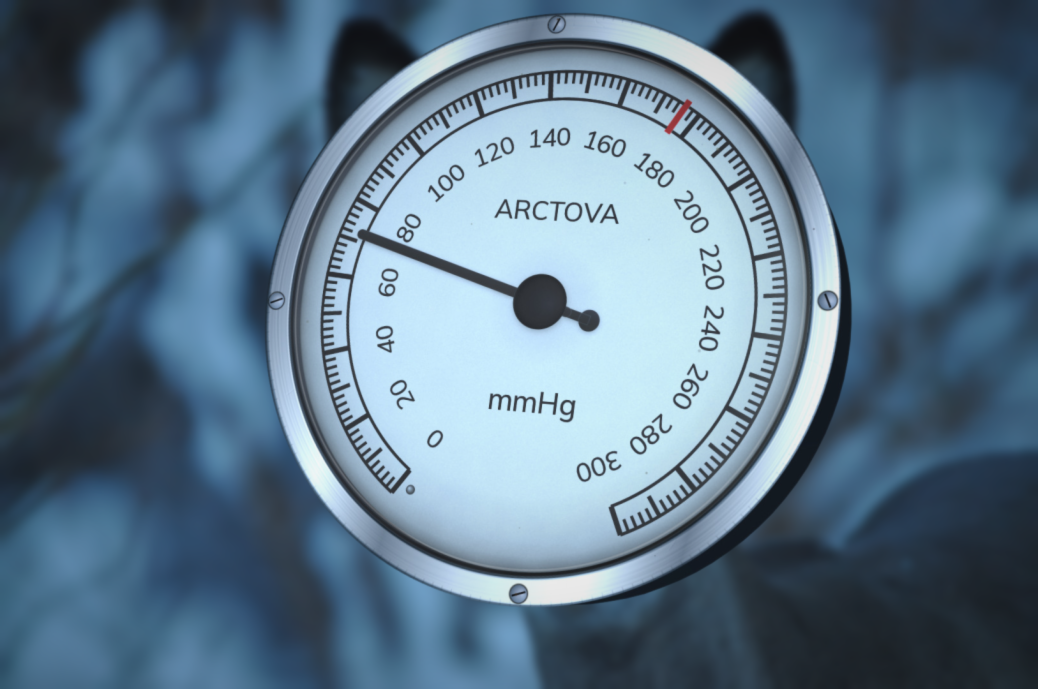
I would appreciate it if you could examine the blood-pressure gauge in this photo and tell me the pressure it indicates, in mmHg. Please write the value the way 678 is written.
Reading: 72
